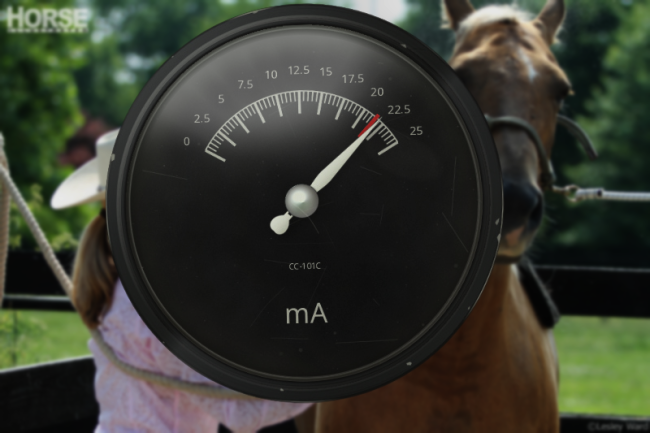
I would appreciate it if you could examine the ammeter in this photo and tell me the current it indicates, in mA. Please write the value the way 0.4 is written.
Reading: 22
